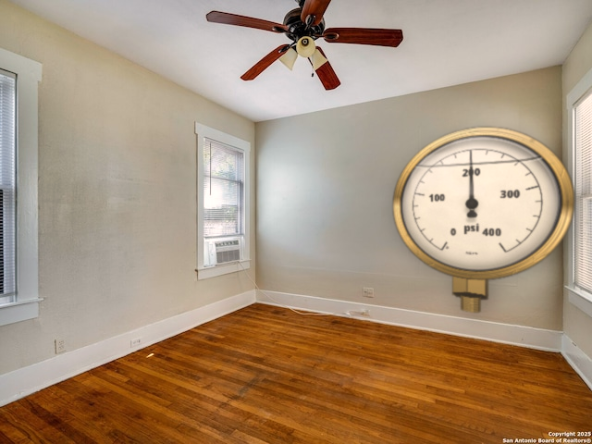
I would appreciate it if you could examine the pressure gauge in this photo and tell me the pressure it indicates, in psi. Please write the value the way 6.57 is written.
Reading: 200
